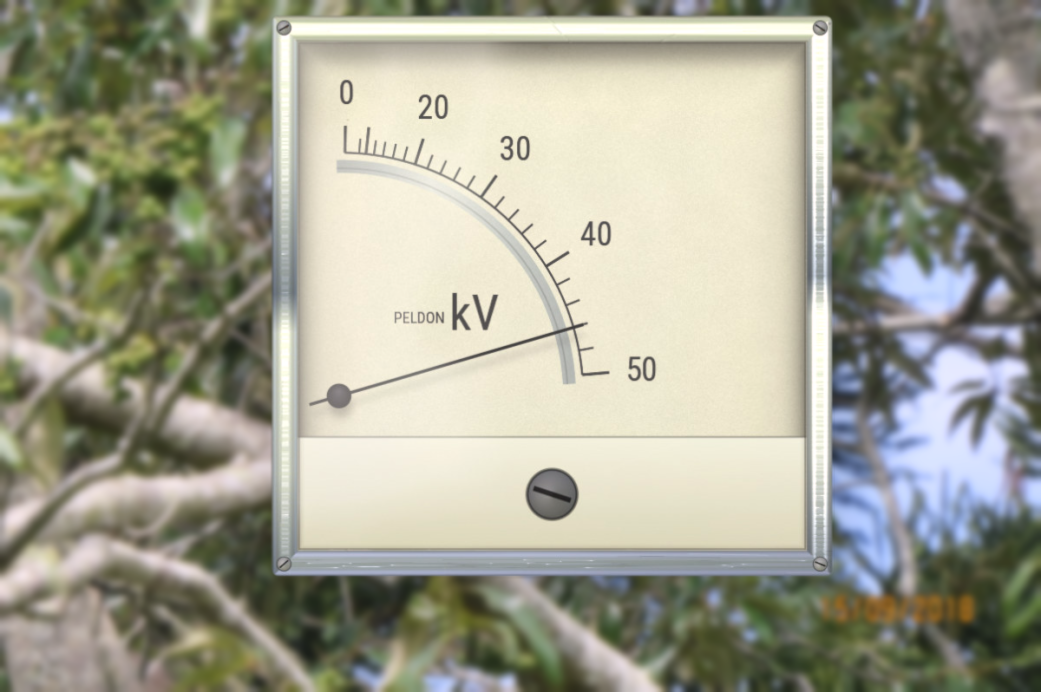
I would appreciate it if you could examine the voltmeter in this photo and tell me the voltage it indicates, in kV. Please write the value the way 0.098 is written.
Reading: 46
